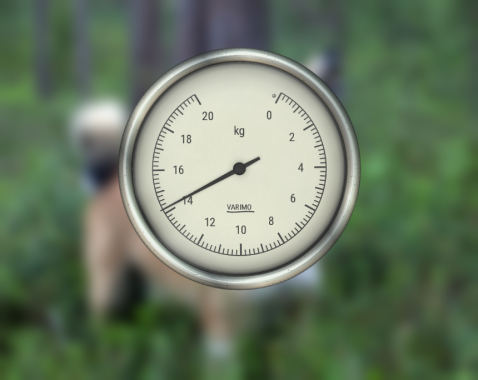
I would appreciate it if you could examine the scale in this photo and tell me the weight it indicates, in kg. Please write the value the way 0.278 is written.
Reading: 14.2
